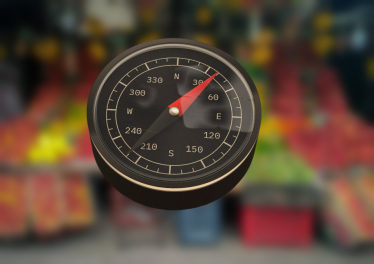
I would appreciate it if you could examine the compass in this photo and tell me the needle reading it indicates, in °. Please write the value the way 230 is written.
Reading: 40
